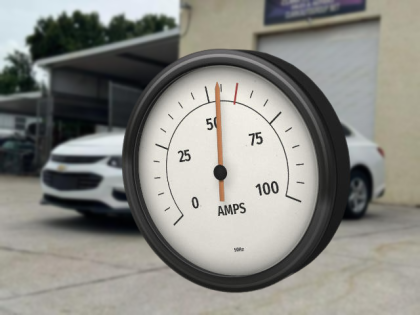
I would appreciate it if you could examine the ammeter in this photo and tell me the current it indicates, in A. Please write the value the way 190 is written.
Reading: 55
